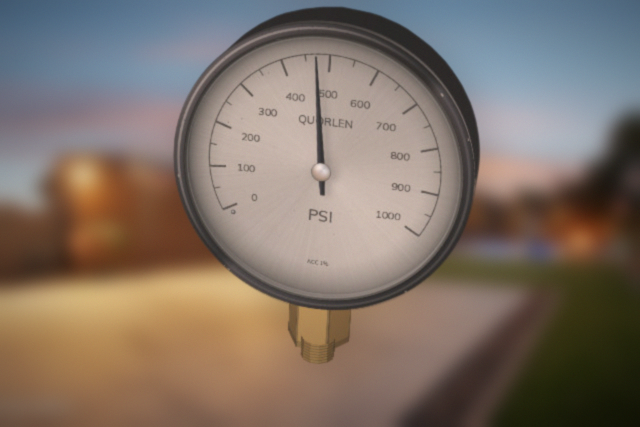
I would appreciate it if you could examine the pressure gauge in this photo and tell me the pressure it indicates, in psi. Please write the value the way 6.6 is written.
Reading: 475
